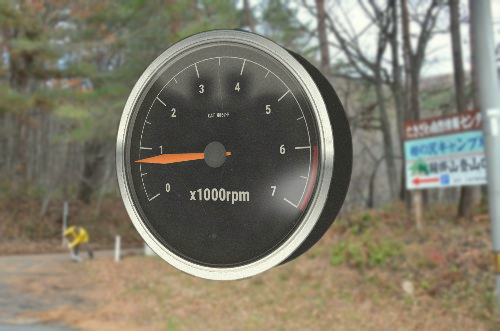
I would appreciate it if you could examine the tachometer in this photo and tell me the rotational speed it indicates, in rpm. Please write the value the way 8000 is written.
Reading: 750
